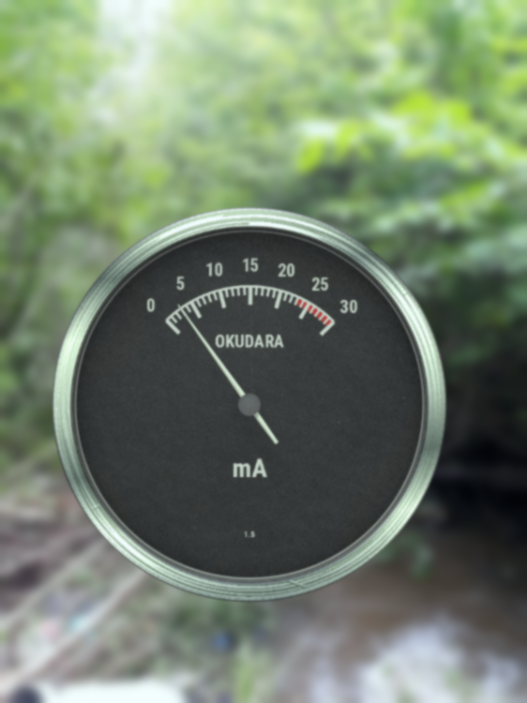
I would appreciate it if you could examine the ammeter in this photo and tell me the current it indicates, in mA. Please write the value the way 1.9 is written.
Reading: 3
